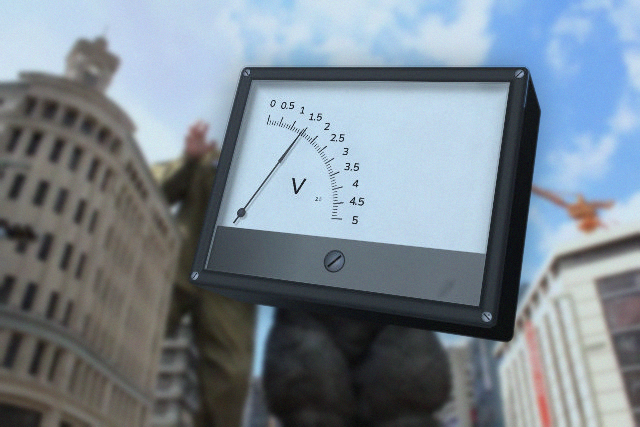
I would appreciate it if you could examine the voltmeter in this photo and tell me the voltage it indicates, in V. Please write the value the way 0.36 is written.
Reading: 1.5
